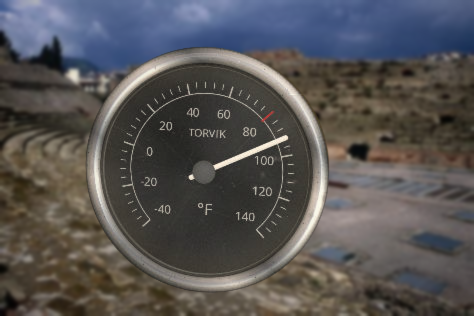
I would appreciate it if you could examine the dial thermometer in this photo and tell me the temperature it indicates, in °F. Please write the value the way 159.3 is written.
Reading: 92
